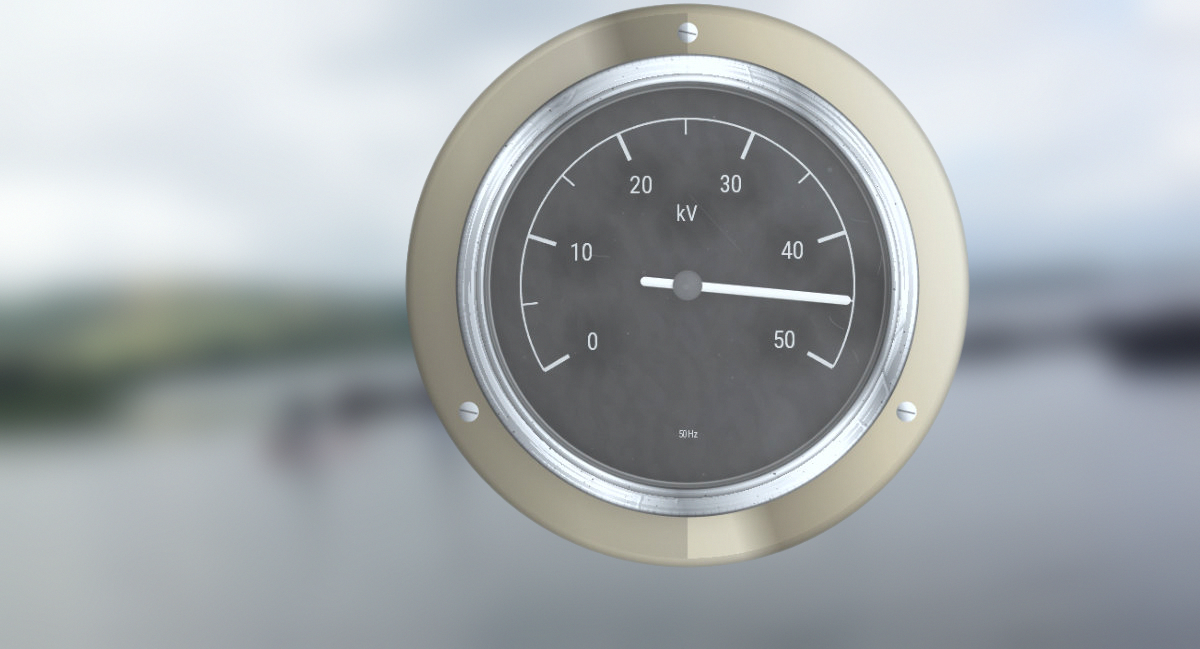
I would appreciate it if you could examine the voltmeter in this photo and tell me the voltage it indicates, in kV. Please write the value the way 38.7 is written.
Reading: 45
